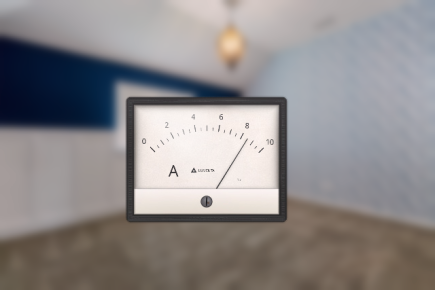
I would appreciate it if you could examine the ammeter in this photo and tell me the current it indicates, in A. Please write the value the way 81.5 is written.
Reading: 8.5
